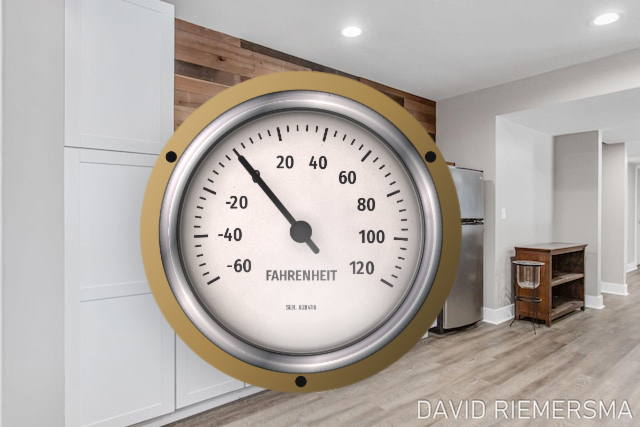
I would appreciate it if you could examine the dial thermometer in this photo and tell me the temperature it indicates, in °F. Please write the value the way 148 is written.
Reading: 0
